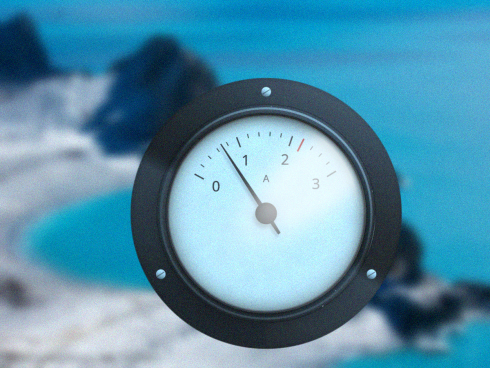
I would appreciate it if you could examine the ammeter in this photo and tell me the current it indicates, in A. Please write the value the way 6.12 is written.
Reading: 0.7
